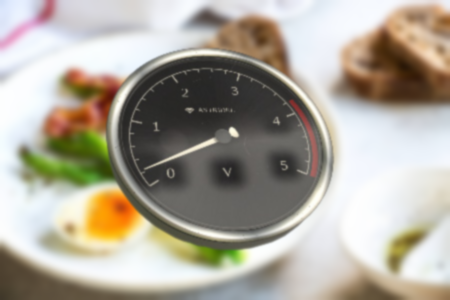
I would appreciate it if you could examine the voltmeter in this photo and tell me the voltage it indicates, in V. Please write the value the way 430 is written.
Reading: 0.2
